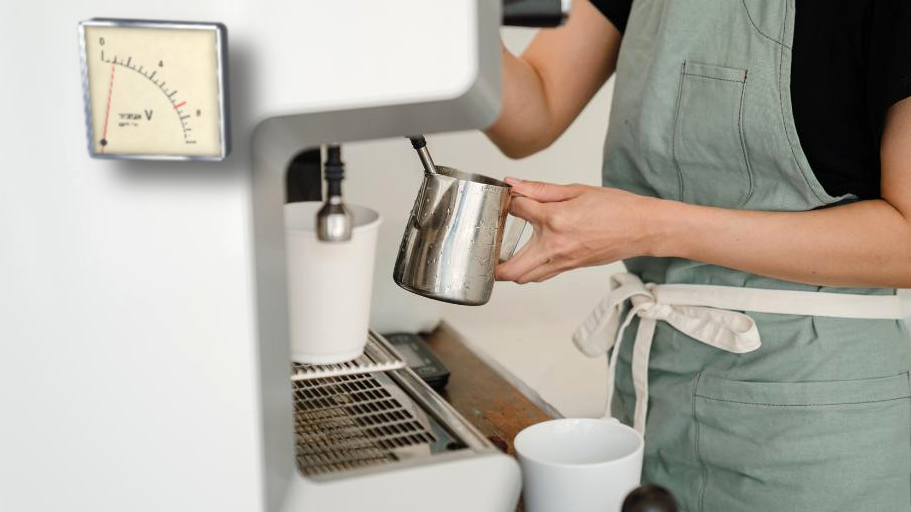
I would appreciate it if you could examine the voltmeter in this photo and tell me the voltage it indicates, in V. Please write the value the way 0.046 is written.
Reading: 1
